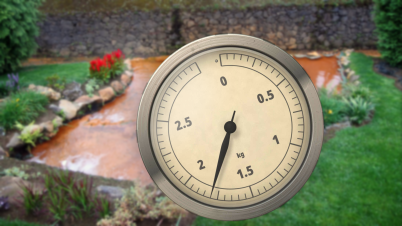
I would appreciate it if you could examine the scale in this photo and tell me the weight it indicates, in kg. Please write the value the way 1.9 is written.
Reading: 1.8
